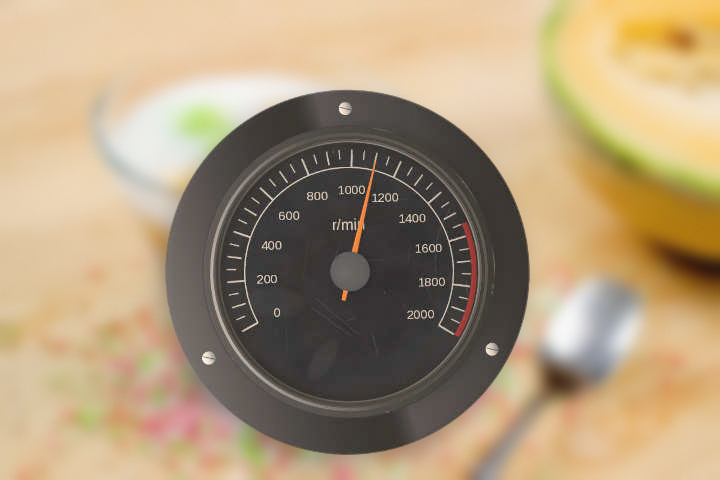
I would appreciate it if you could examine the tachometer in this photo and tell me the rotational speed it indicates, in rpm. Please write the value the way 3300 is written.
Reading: 1100
